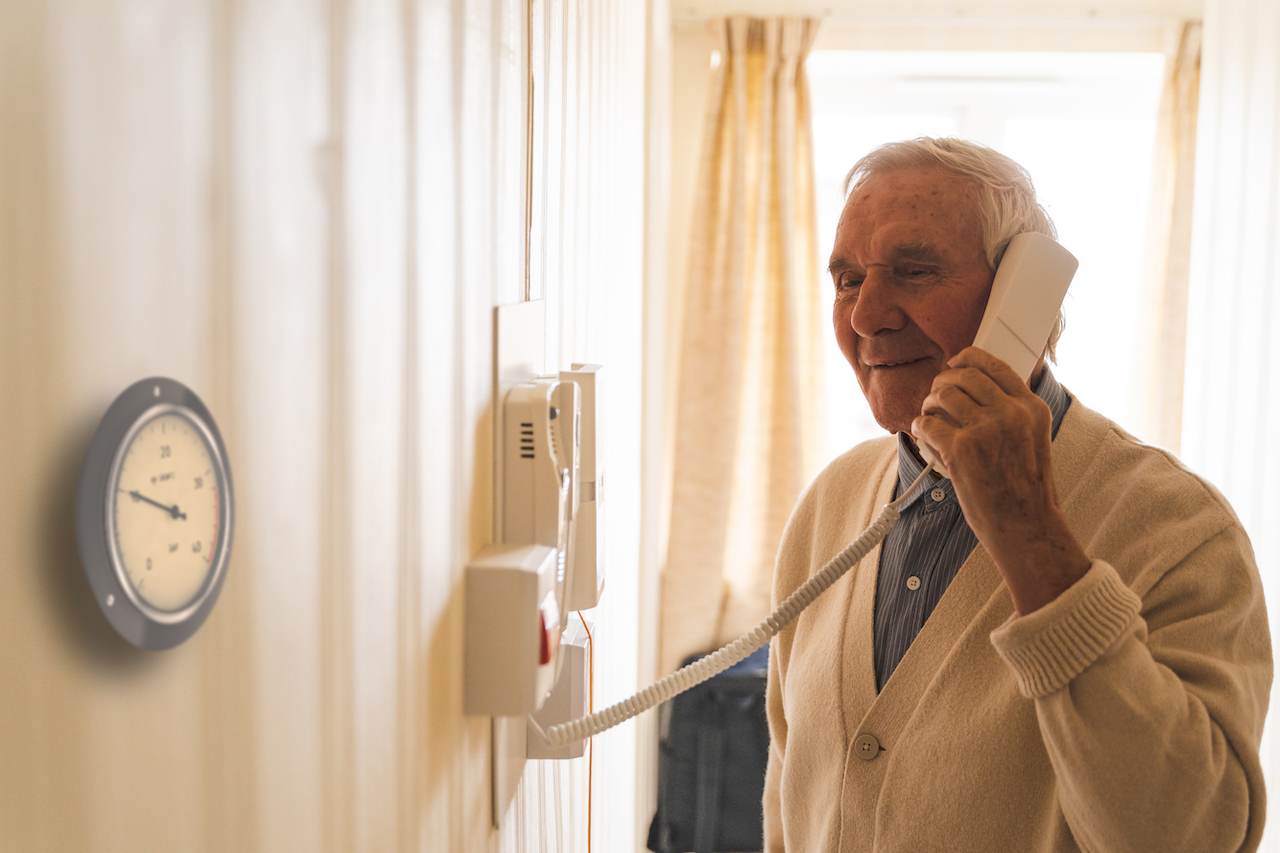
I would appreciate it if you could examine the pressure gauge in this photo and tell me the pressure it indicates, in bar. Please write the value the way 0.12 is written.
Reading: 10
